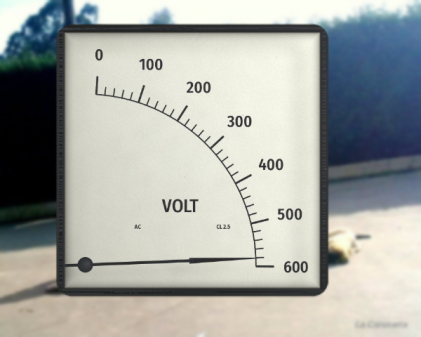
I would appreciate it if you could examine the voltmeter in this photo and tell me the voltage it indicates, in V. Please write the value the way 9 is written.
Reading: 580
